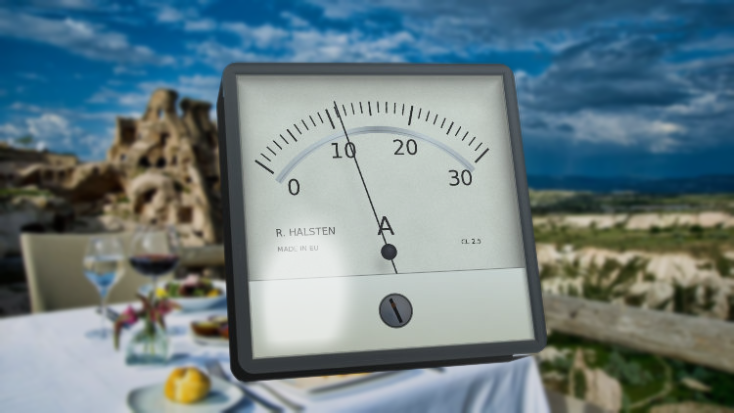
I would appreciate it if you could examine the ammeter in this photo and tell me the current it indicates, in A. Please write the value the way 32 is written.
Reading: 11
